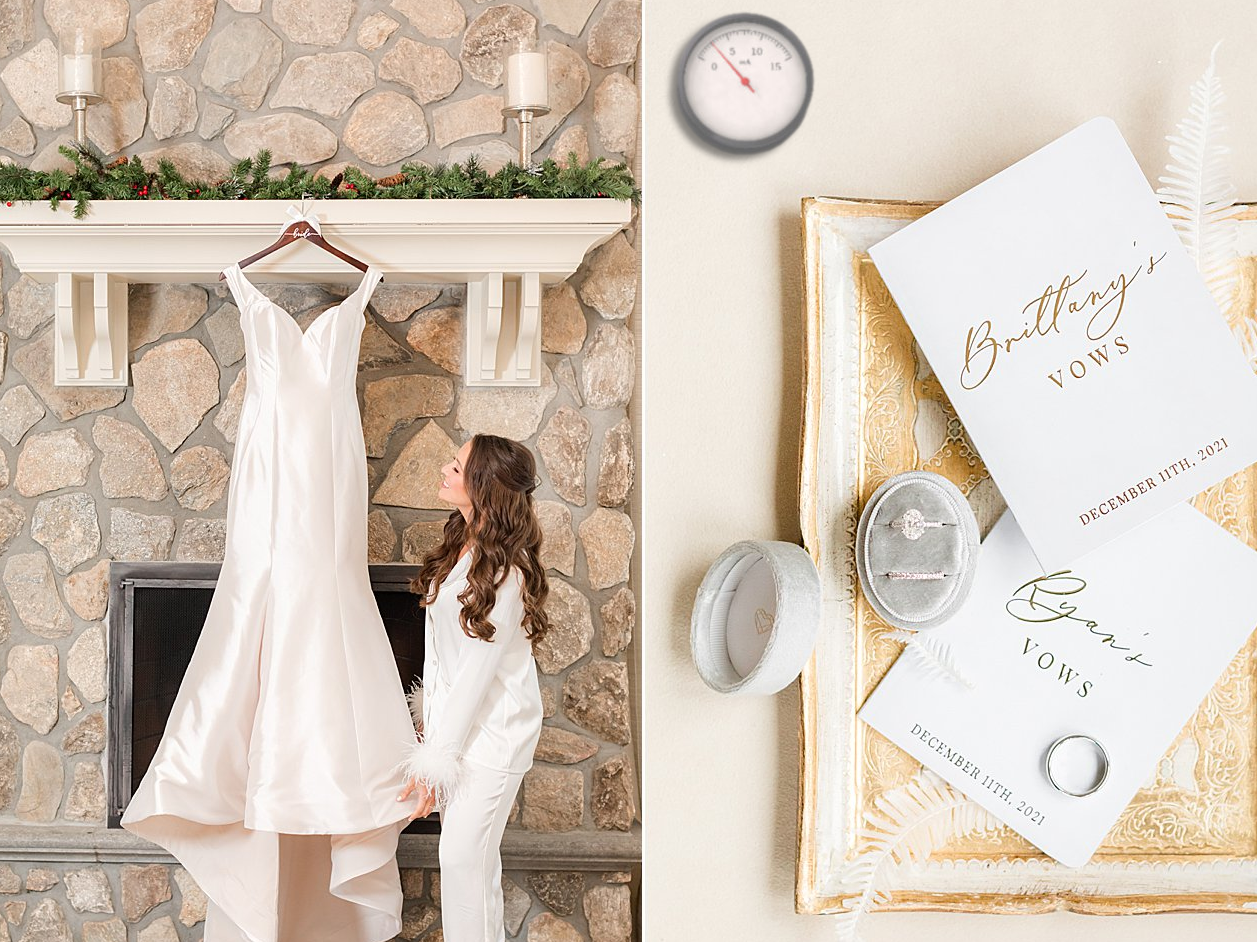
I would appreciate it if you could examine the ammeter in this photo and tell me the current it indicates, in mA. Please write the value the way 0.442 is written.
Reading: 2.5
